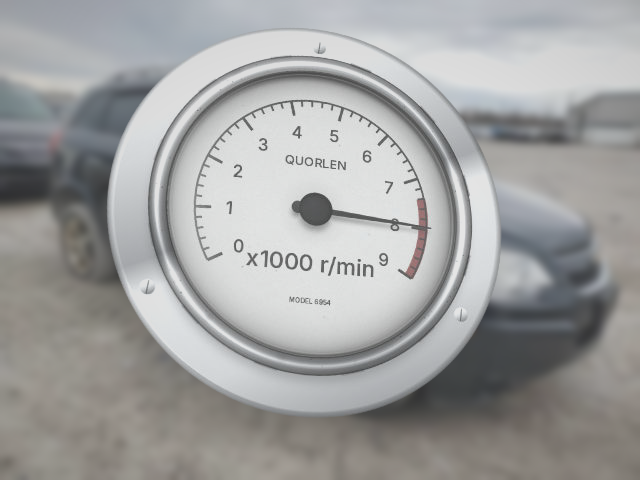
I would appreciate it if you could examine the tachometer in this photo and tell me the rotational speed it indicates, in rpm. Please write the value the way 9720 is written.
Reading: 8000
